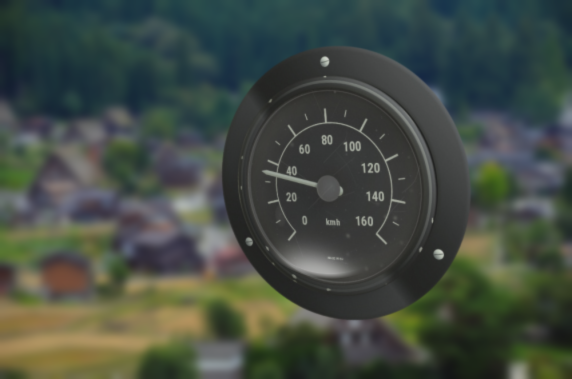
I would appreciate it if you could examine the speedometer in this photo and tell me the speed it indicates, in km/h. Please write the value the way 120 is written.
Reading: 35
